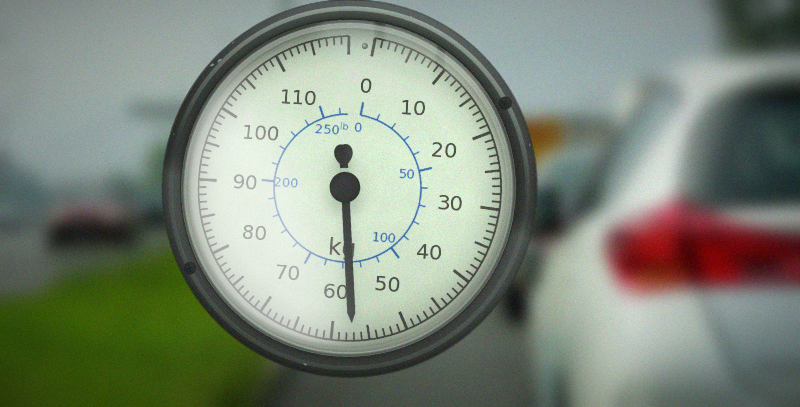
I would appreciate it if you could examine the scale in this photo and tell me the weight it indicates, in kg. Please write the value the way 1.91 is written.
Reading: 57
